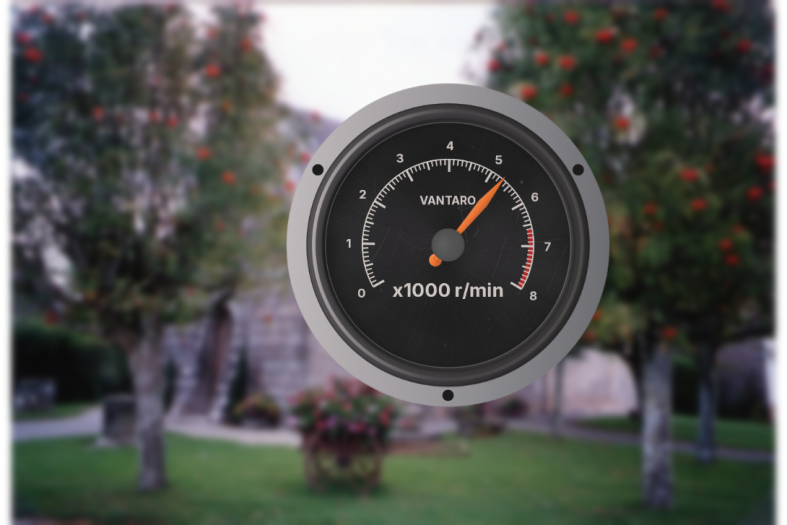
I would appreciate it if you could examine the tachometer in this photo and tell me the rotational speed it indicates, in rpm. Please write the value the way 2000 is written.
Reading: 5300
